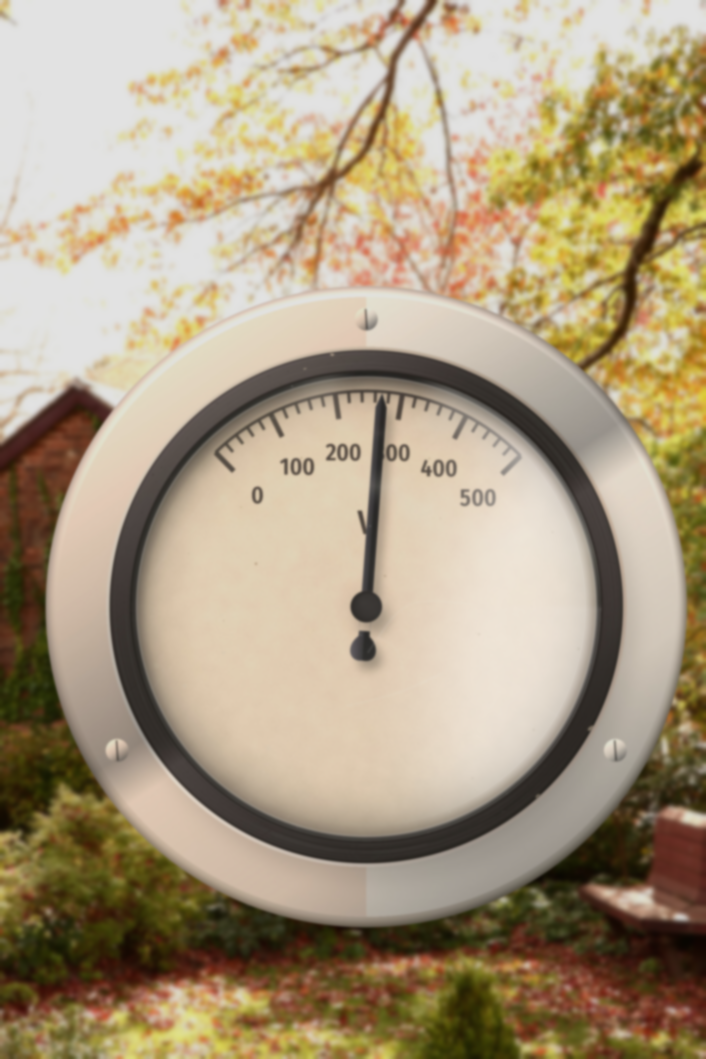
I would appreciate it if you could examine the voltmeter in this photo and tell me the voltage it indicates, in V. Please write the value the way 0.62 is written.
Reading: 270
